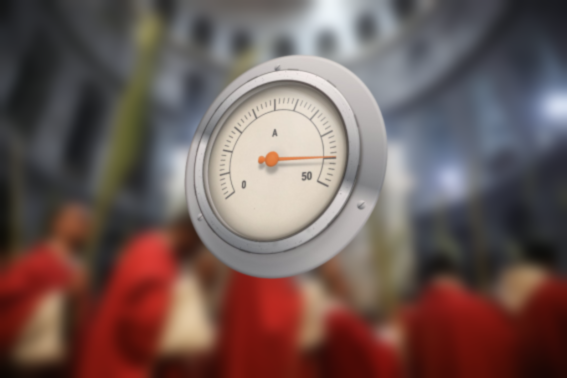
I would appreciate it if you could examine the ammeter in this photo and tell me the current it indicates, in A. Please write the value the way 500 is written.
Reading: 45
